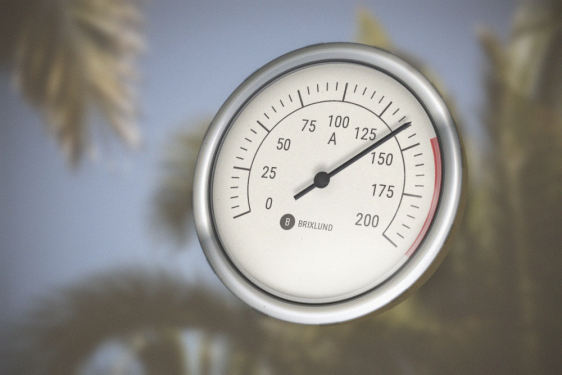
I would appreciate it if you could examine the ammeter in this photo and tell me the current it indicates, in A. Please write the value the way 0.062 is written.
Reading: 140
